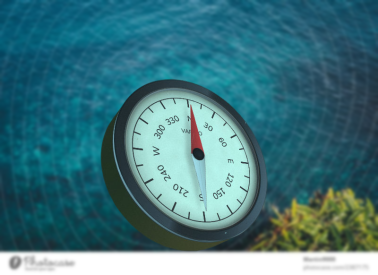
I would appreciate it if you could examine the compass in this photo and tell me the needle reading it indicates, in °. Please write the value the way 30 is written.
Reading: 0
